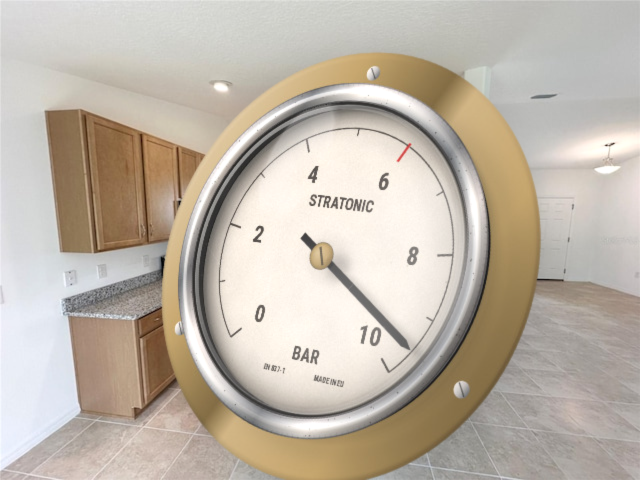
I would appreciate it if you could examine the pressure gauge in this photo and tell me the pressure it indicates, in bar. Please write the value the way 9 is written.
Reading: 9.5
